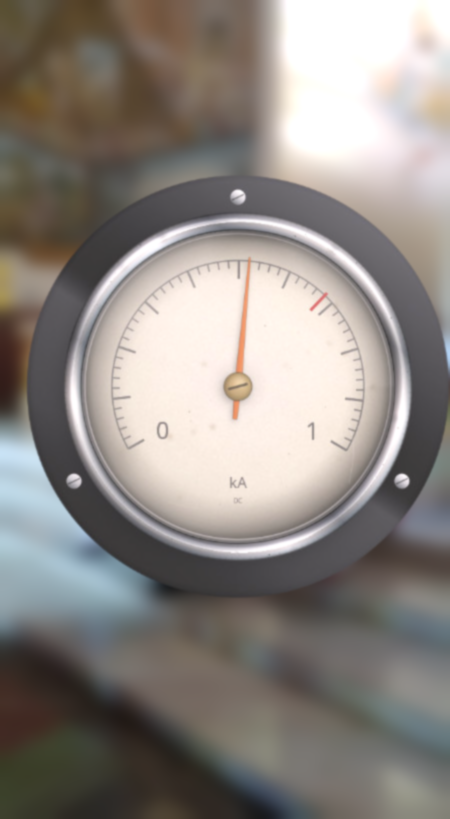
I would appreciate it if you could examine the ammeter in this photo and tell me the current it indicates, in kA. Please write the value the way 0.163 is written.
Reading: 0.52
